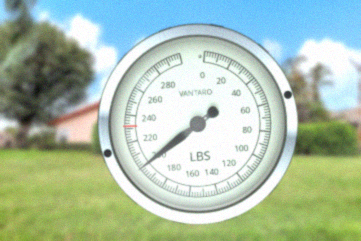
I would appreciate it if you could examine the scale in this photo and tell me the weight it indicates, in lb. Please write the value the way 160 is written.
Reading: 200
